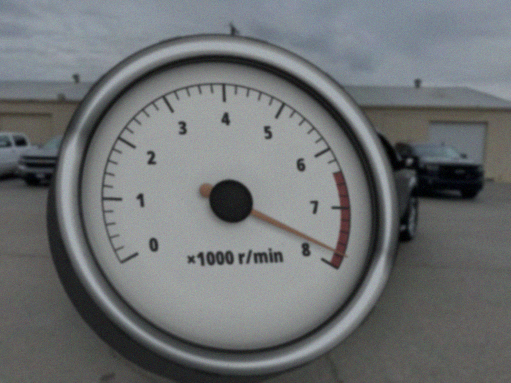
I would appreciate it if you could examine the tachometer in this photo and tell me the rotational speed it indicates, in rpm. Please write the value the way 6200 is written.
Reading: 7800
